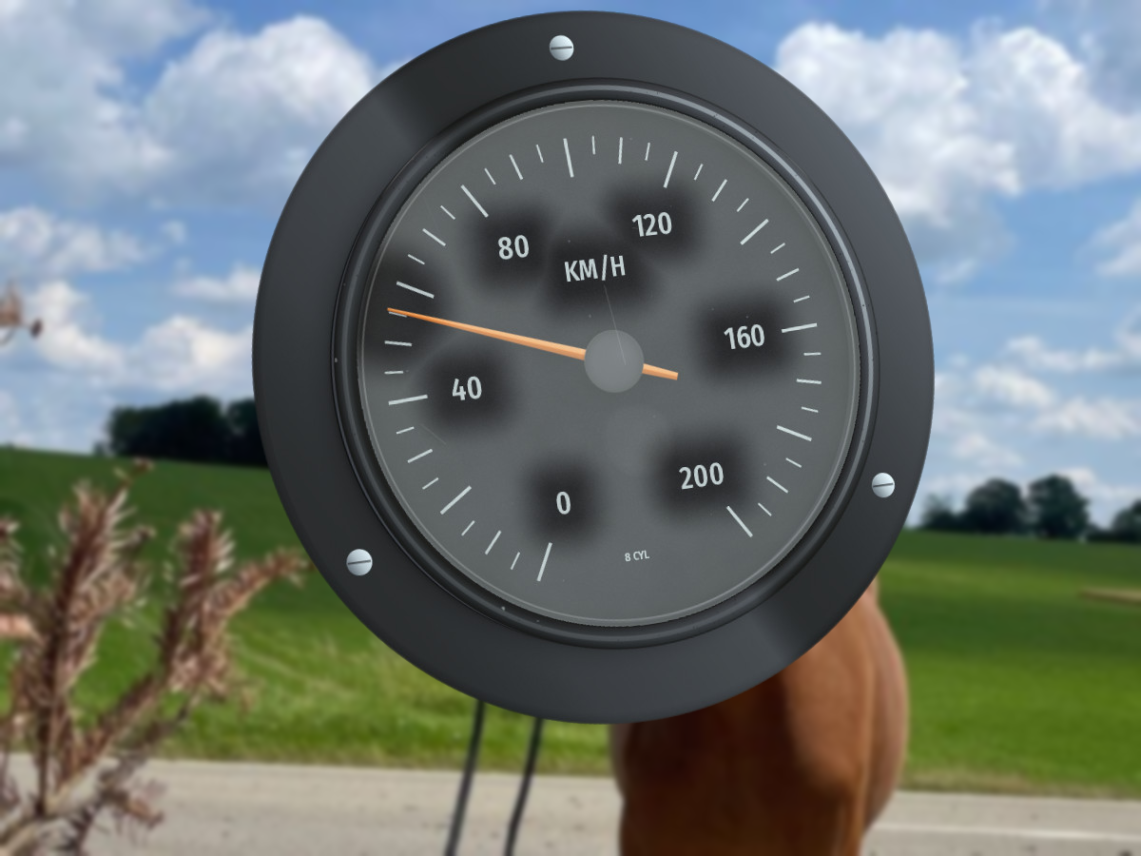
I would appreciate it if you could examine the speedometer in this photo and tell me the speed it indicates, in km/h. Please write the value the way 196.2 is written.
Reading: 55
